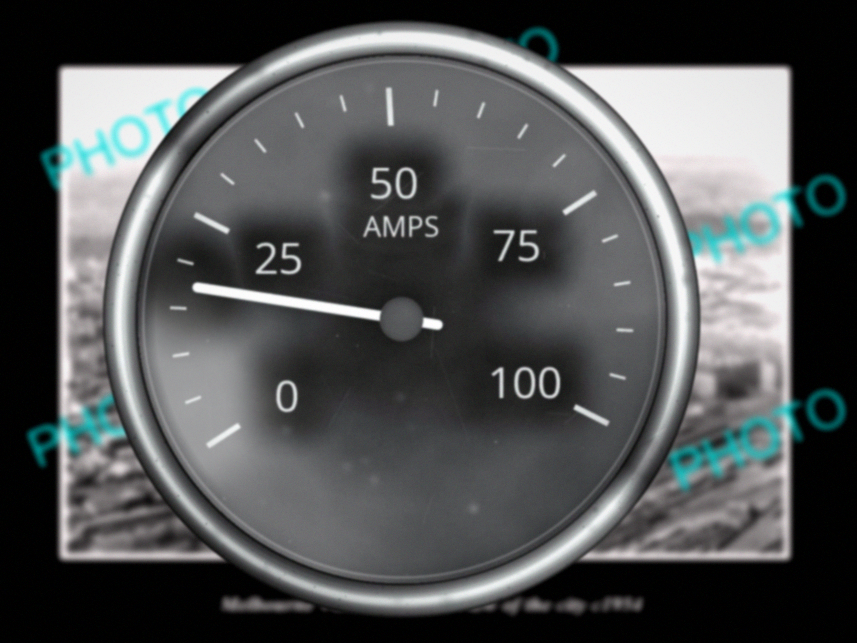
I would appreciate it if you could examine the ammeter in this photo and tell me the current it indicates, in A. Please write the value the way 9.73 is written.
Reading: 17.5
